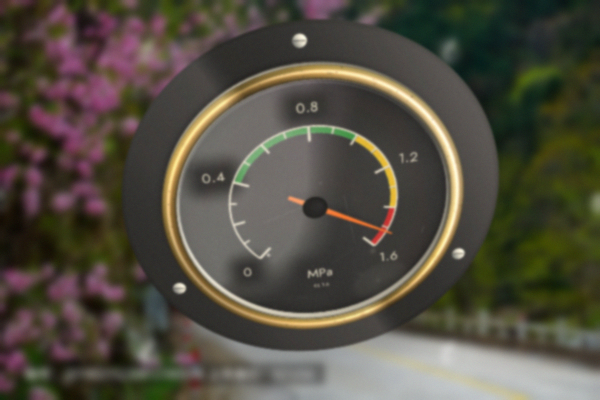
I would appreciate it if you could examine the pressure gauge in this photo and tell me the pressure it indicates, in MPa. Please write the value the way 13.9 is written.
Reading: 1.5
